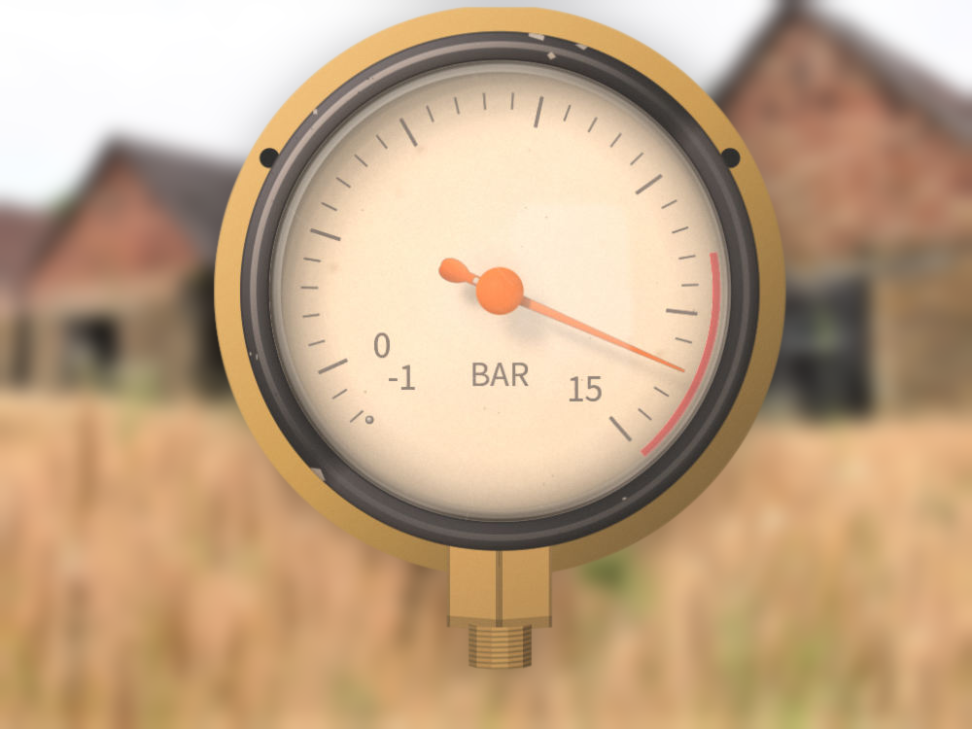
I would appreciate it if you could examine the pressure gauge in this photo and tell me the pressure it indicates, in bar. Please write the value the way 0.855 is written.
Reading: 13.5
